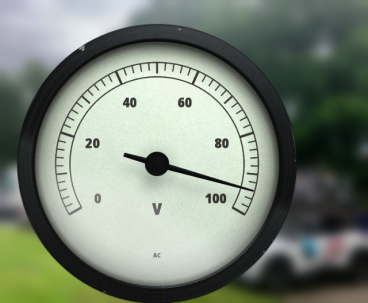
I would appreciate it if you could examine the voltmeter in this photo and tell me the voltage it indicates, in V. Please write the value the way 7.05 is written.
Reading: 94
